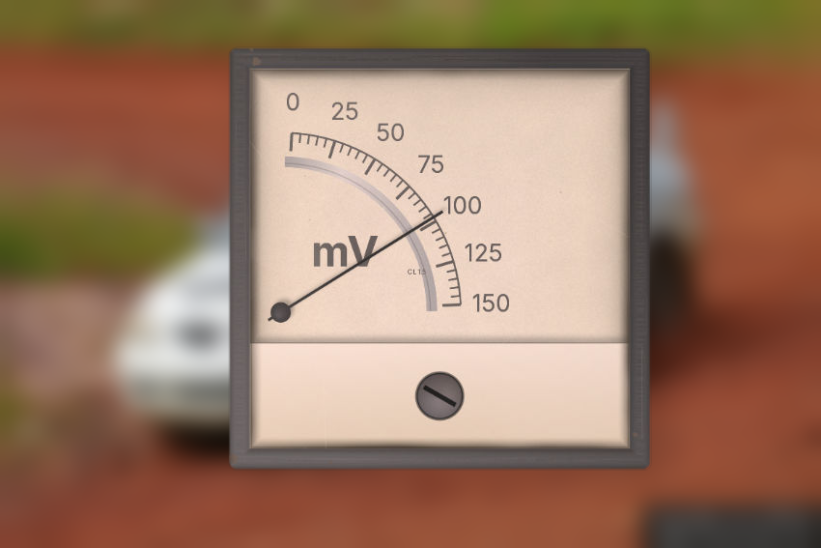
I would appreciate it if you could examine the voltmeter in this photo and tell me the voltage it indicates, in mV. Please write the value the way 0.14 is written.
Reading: 97.5
